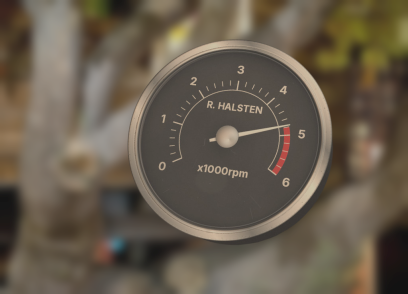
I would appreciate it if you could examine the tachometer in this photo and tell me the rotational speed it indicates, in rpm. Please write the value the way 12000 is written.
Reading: 4800
